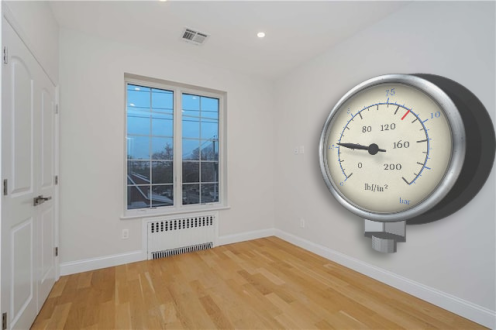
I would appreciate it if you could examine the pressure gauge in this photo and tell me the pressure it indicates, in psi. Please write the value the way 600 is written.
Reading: 40
